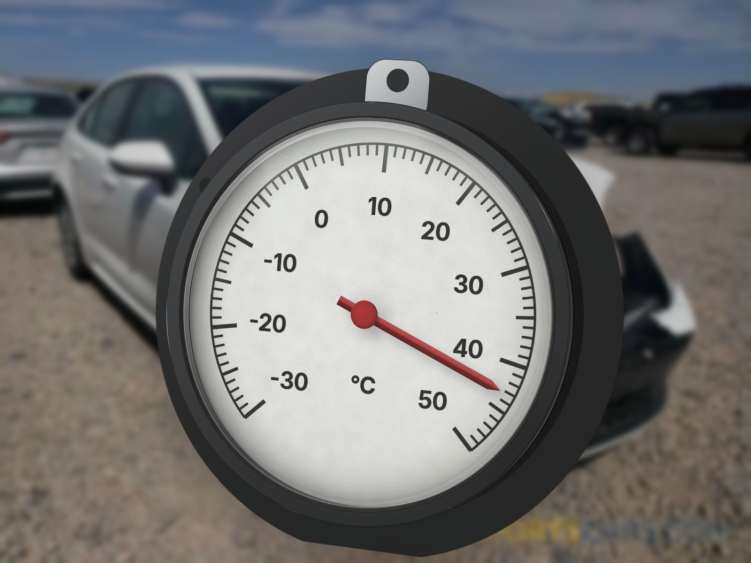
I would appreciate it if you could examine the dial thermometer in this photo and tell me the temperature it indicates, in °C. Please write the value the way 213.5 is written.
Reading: 43
